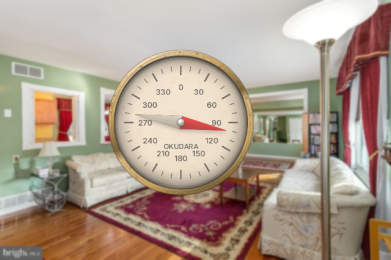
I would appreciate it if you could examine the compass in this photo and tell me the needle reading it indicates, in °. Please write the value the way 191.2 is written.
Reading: 100
